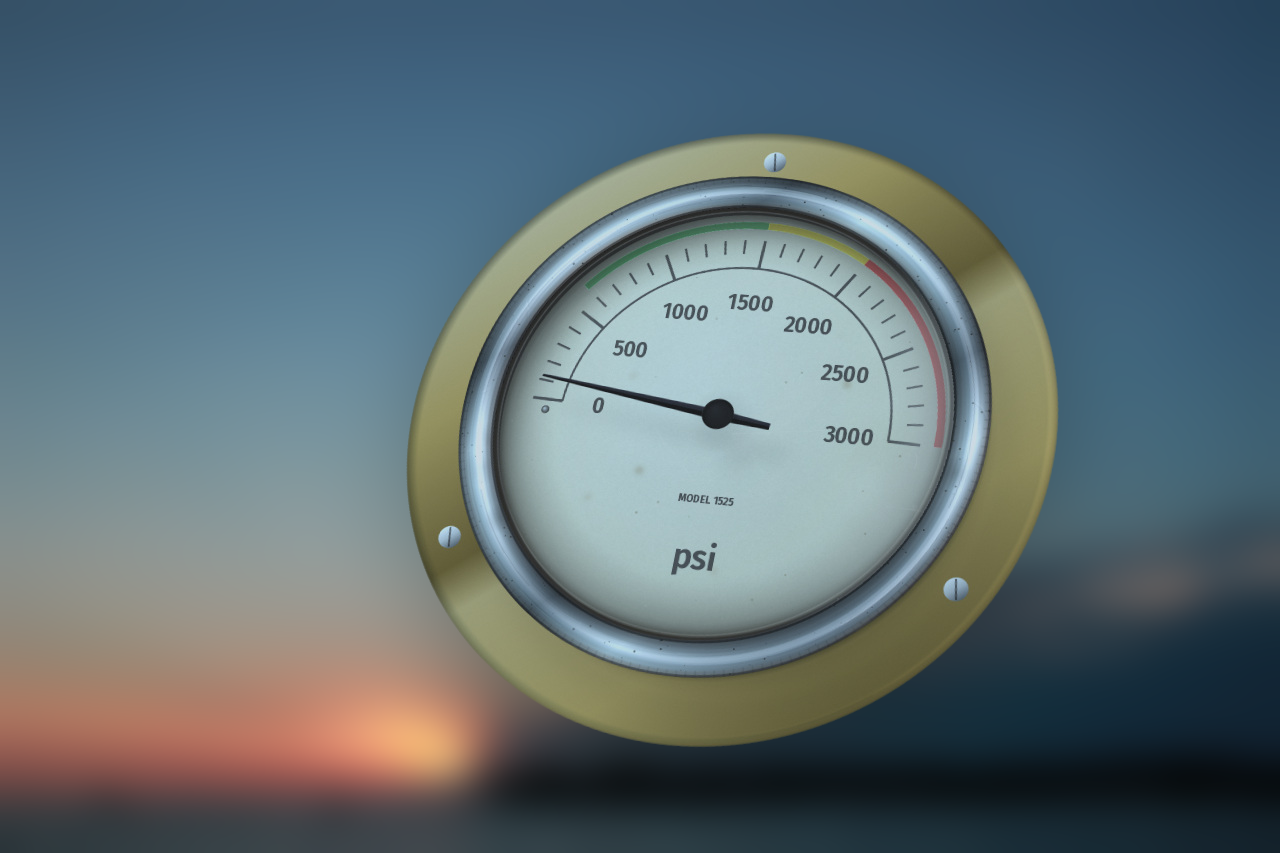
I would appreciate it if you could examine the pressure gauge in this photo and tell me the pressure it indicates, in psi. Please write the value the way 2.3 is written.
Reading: 100
